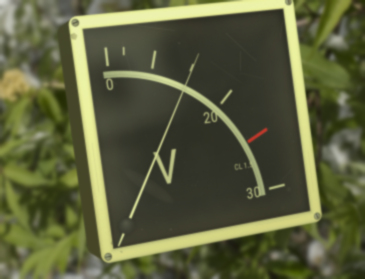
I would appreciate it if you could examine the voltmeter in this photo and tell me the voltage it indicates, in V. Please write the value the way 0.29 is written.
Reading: 15
